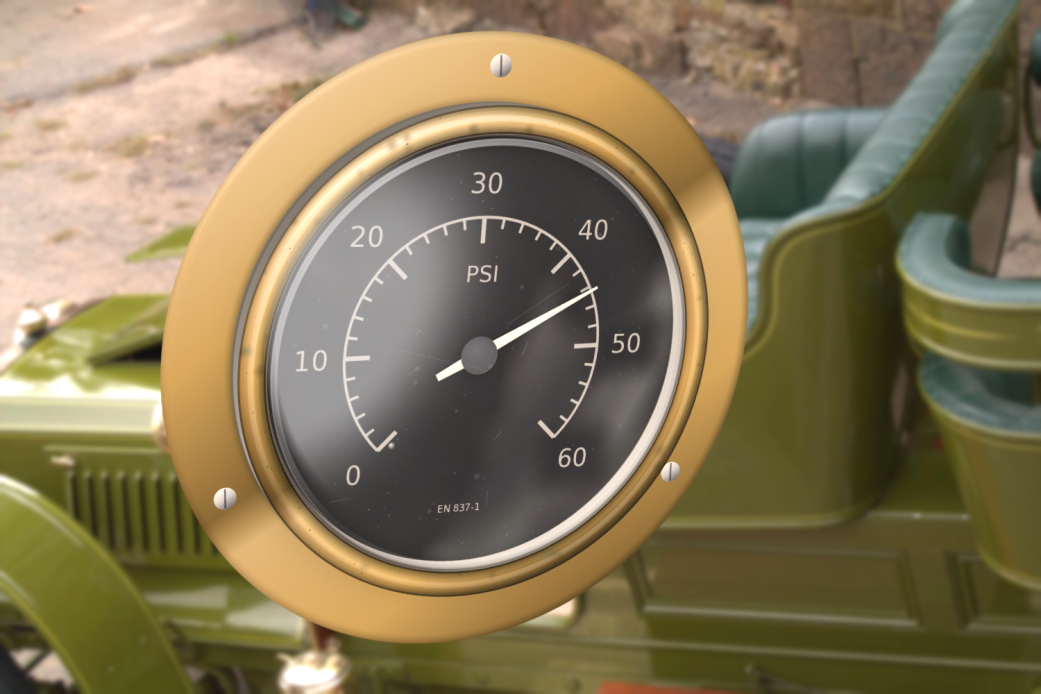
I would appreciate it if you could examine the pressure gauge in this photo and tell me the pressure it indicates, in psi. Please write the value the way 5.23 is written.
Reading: 44
